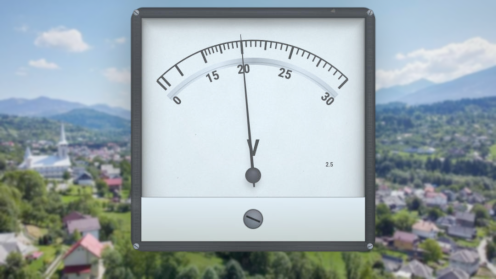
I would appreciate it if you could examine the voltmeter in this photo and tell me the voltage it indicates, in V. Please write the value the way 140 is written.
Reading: 20
